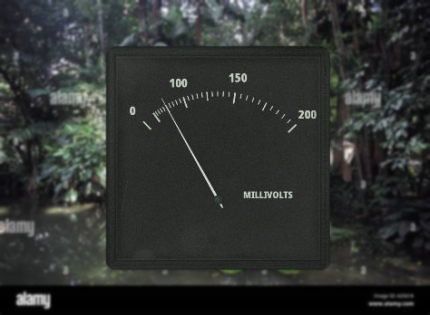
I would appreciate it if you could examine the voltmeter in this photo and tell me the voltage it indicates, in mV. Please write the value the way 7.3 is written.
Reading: 75
